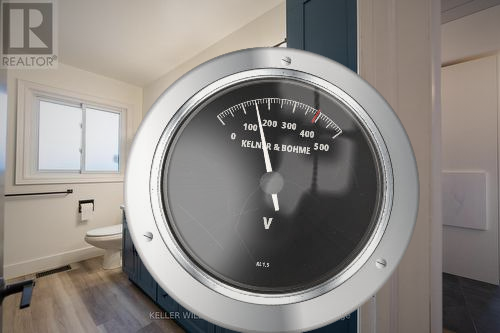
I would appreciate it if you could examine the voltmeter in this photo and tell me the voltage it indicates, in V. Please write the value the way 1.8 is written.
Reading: 150
